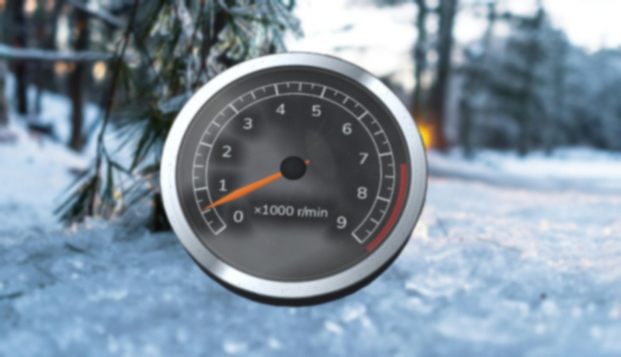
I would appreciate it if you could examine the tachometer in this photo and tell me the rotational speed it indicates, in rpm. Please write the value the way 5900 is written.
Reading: 500
